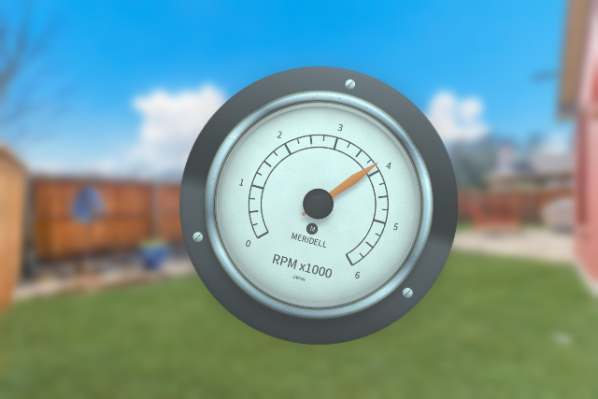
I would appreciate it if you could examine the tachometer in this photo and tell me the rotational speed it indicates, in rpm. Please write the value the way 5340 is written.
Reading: 3875
